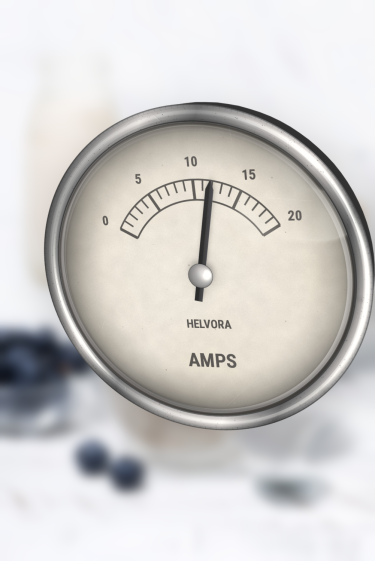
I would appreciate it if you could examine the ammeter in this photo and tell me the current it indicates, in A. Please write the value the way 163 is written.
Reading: 12
